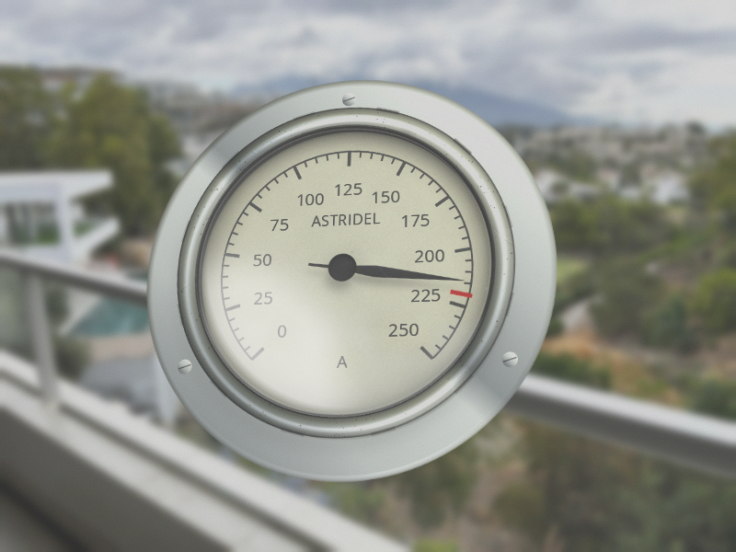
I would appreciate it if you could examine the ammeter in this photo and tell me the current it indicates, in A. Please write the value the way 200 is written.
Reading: 215
